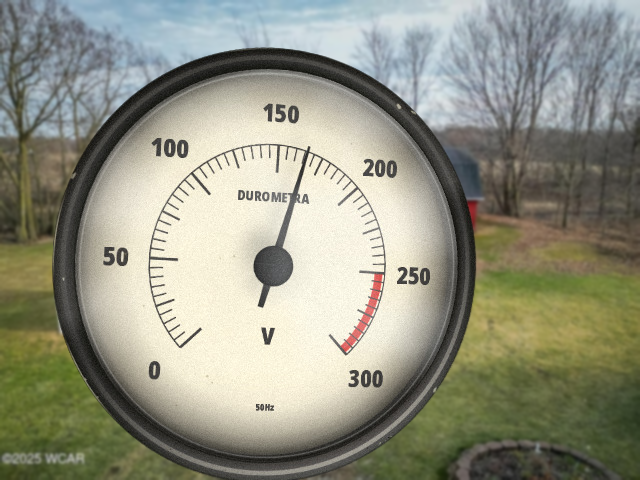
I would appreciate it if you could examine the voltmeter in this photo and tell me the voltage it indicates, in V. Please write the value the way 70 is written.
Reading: 165
